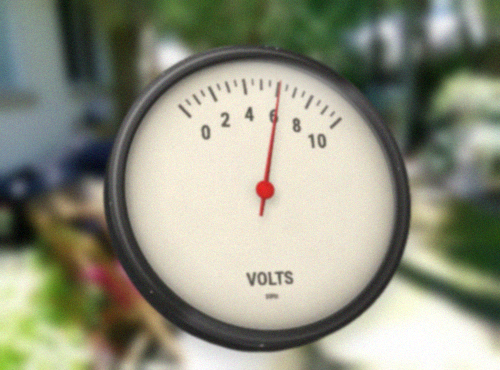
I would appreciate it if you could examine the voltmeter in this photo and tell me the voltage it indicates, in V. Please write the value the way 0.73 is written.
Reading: 6
